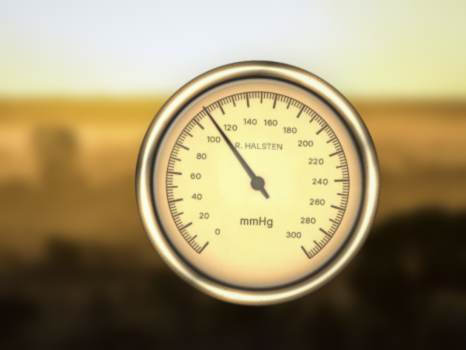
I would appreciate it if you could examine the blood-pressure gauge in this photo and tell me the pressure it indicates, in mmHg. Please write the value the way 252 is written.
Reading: 110
